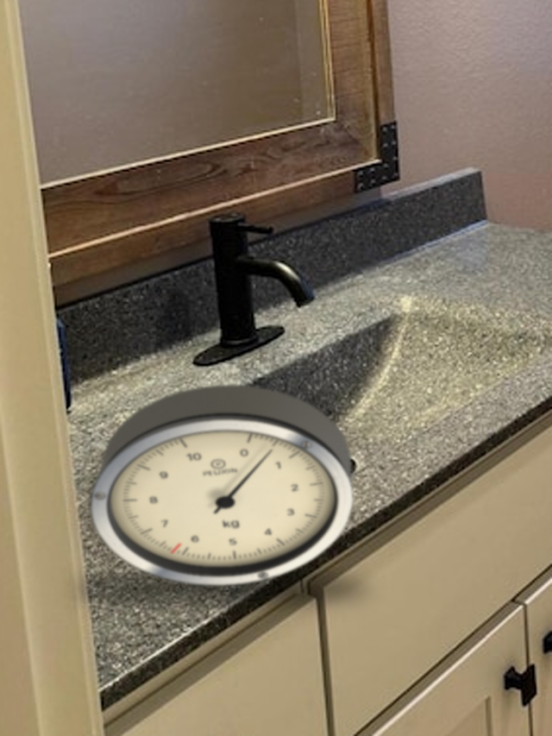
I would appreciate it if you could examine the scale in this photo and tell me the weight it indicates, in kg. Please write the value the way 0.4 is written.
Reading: 0.5
